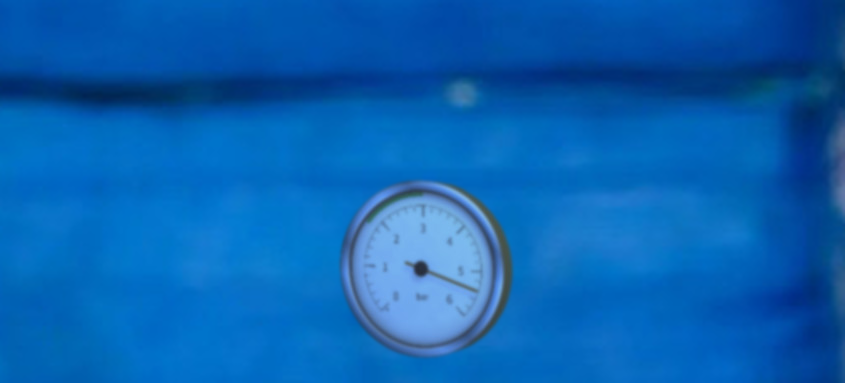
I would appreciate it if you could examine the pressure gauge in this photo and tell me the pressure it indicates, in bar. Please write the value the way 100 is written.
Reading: 5.4
